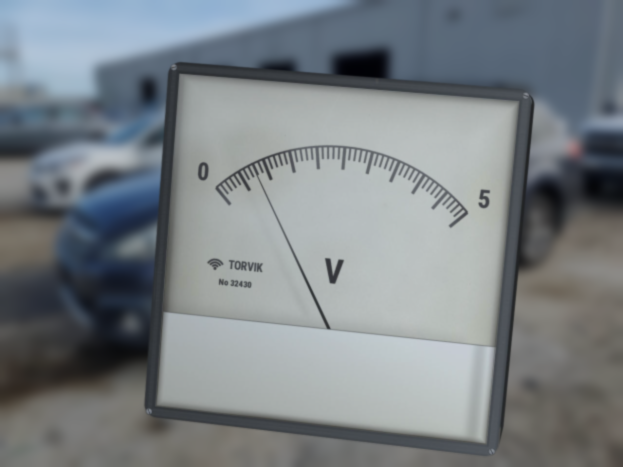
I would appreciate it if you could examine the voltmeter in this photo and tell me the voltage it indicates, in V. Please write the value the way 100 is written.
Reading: 0.8
